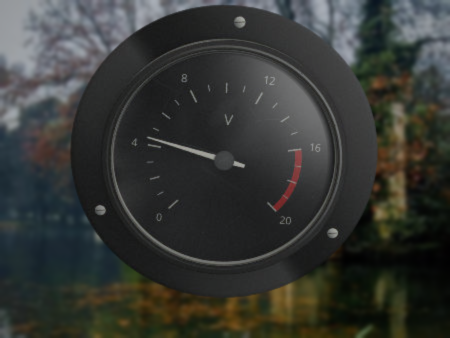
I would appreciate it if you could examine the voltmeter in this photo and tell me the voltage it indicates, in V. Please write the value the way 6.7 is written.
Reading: 4.5
